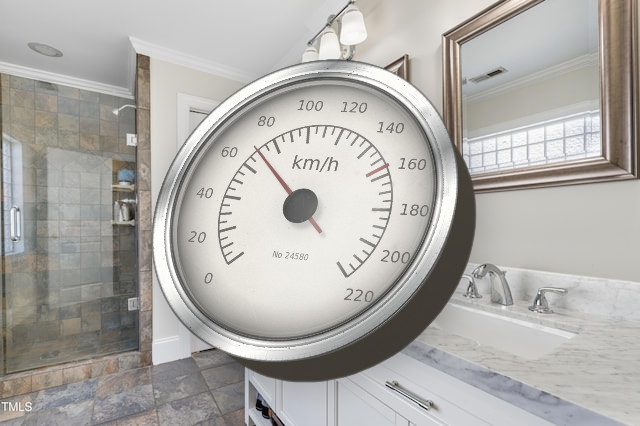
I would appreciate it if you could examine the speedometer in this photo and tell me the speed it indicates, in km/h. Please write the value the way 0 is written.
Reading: 70
